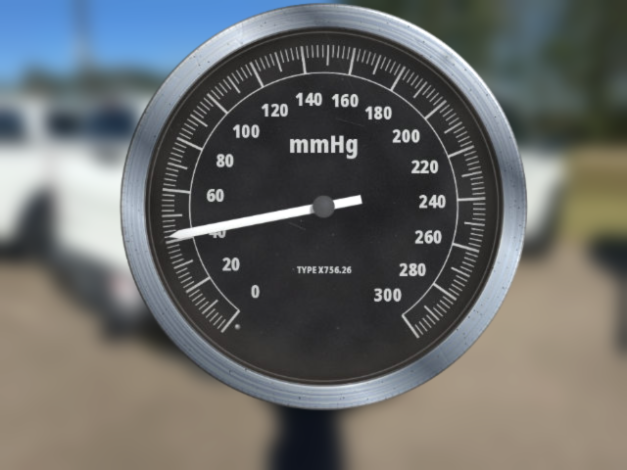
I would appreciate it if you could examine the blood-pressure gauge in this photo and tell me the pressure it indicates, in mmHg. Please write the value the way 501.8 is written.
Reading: 42
